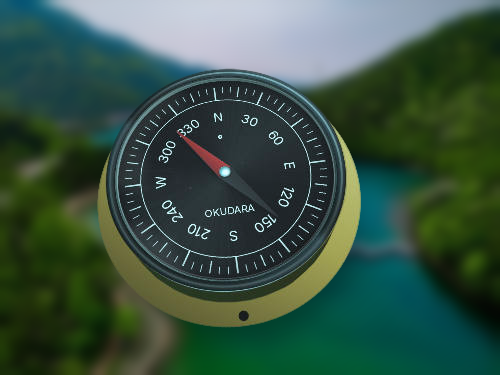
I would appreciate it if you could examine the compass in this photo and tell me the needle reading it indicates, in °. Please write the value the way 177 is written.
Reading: 320
